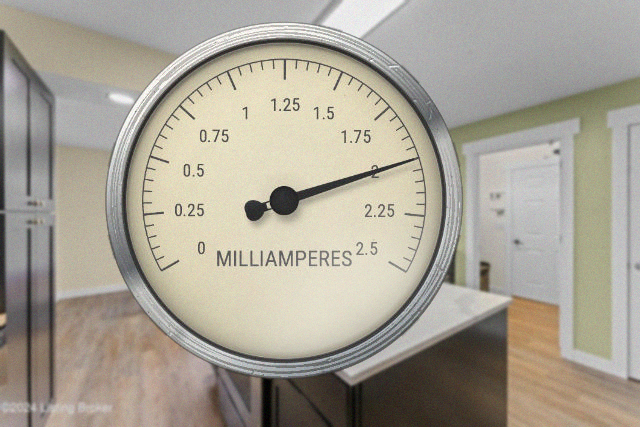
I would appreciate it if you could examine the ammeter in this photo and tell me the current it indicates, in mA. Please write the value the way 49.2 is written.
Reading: 2
